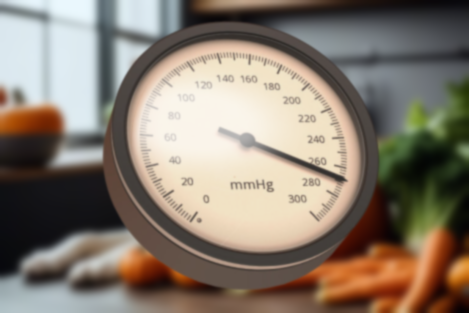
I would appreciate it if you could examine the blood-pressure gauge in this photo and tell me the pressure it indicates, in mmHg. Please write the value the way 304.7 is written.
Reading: 270
